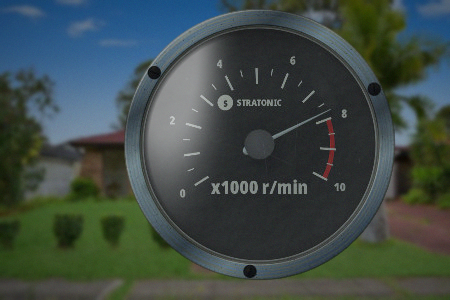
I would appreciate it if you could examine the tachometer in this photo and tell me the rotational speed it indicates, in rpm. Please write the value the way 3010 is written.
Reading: 7750
